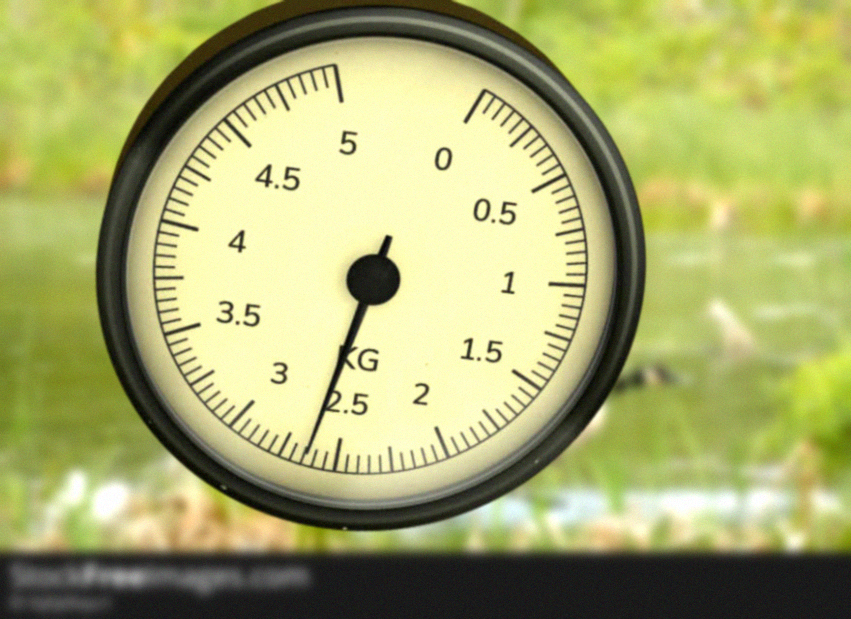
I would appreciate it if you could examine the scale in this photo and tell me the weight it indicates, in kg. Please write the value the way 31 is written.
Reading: 2.65
